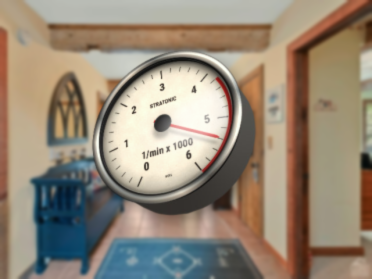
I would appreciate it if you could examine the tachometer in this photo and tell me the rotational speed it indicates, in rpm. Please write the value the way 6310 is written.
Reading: 5400
